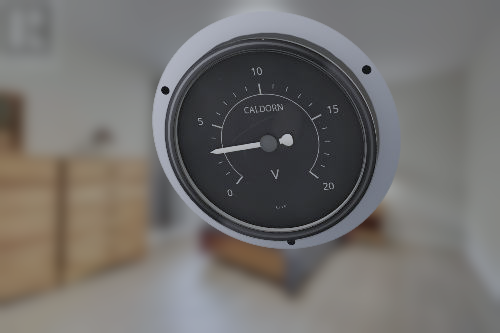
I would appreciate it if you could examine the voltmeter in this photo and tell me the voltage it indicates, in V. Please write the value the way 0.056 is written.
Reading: 3
